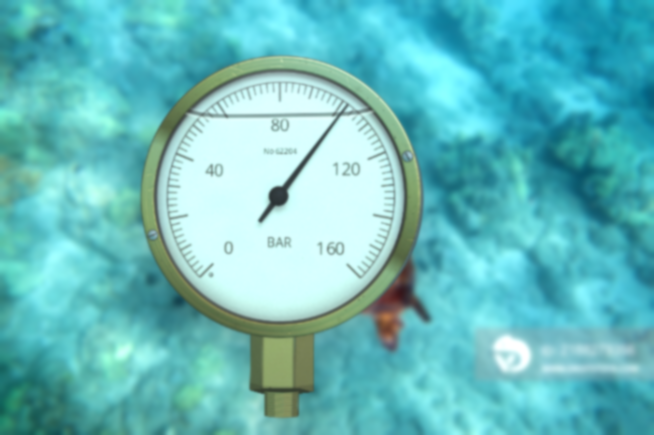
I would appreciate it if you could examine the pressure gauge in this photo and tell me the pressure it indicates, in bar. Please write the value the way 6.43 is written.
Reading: 102
